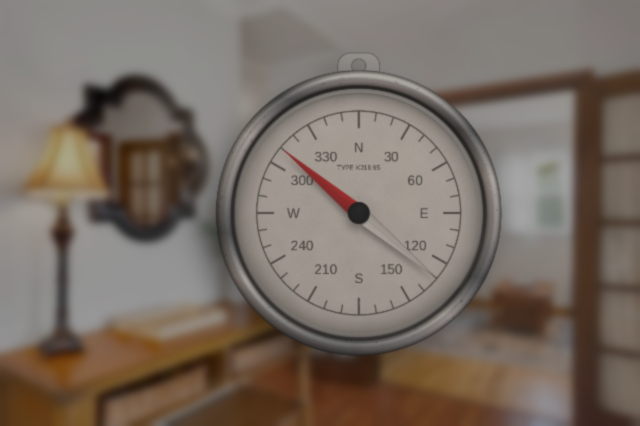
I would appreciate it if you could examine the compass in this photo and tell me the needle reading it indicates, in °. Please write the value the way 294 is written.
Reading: 310
